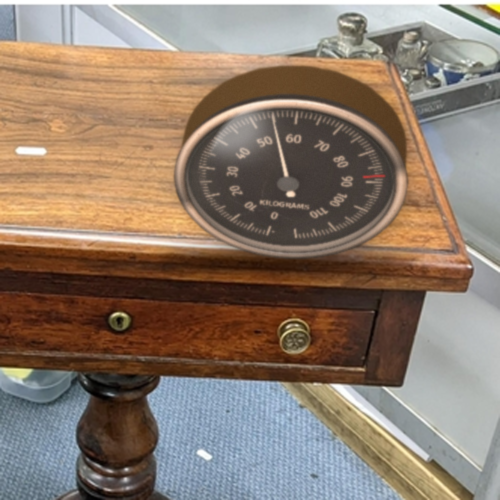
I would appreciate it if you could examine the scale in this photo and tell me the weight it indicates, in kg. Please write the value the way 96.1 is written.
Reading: 55
